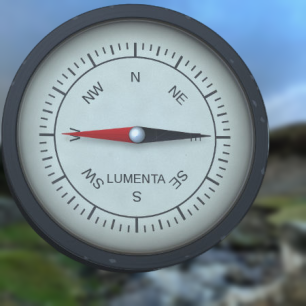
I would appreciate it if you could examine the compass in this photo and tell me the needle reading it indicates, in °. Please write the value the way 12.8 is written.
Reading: 270
